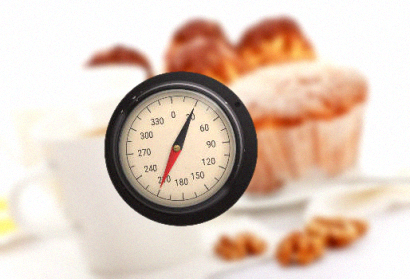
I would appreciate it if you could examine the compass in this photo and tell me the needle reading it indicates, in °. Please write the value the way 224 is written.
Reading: 210
